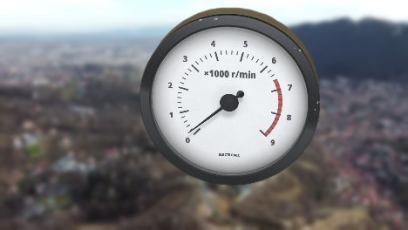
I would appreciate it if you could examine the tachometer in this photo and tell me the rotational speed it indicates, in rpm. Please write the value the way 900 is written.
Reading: 200
